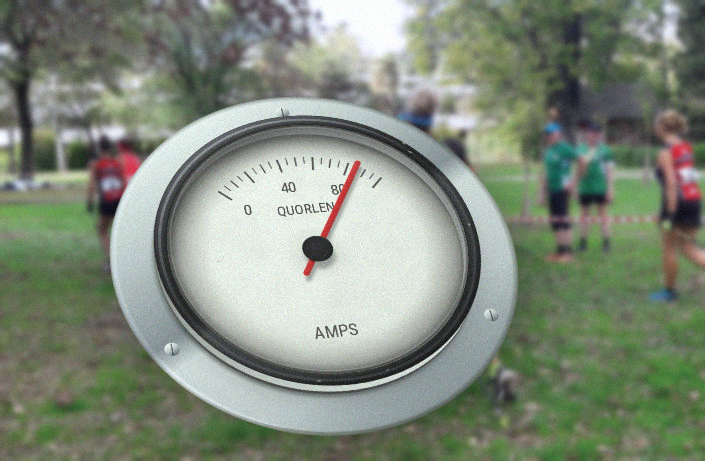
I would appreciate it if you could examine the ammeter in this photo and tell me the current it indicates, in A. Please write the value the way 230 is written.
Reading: 85
